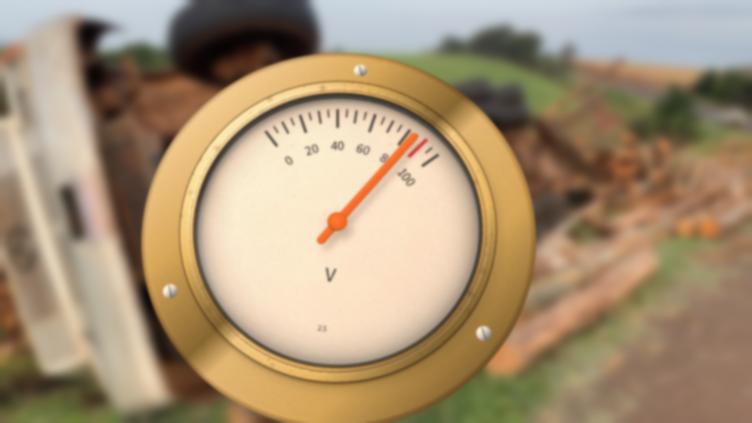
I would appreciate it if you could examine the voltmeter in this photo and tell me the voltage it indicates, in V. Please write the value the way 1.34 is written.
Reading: 85
